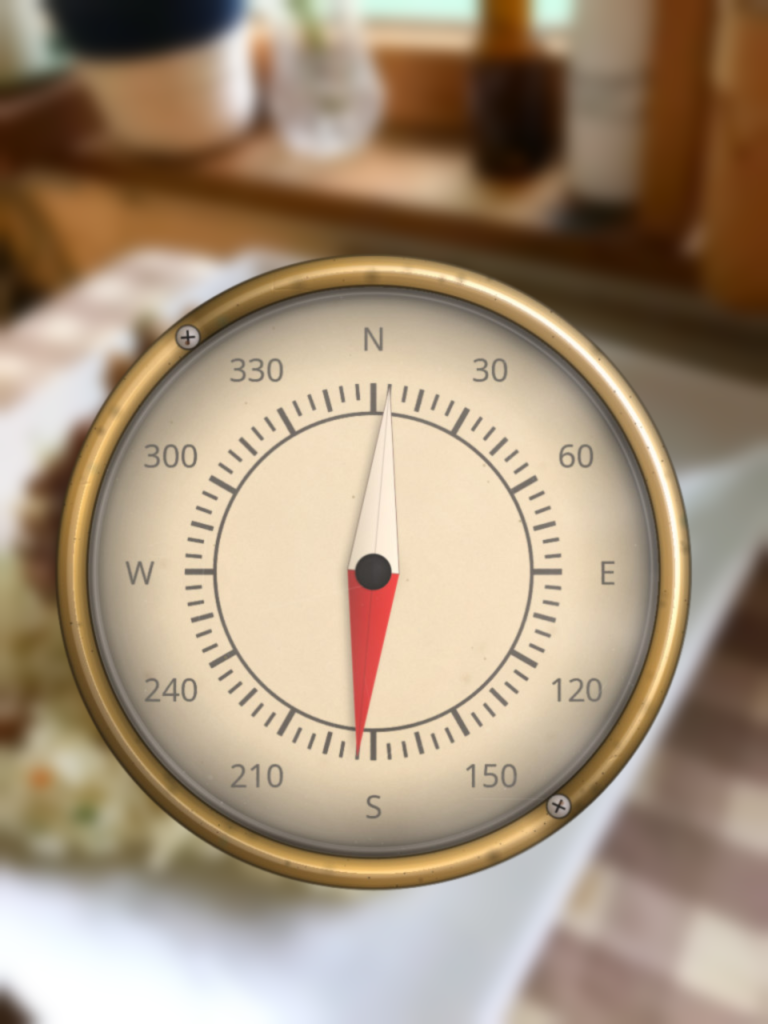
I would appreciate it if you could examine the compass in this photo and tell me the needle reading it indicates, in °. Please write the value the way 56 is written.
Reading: 185
